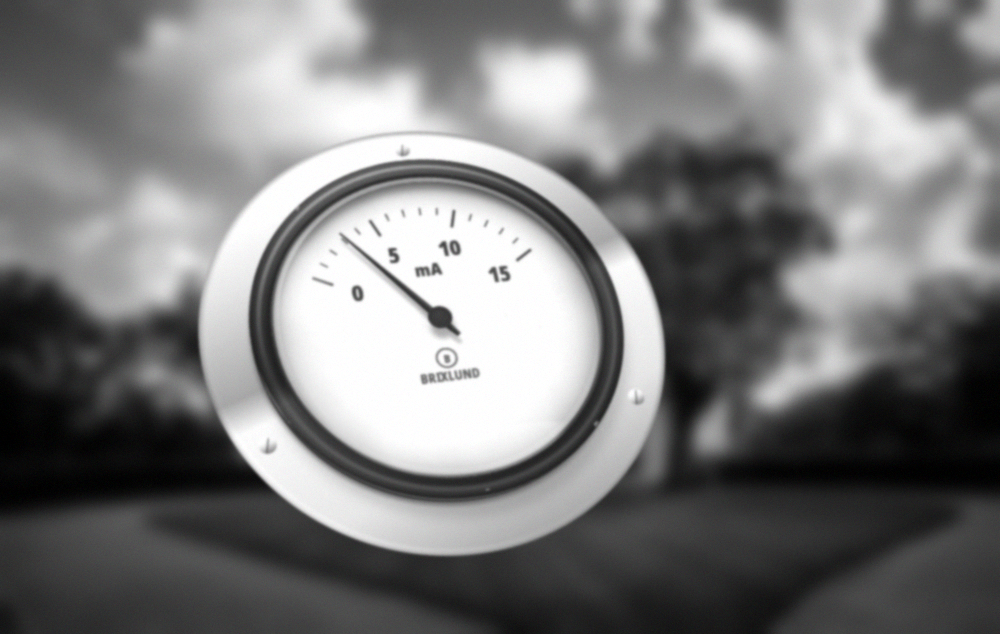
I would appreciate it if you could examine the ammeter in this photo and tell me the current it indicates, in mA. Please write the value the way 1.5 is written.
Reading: 3
